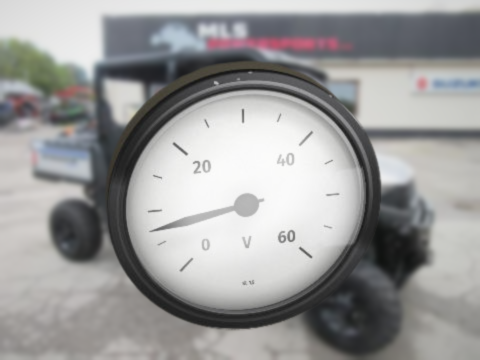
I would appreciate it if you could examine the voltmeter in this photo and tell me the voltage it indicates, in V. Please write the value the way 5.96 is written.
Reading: 7.5
